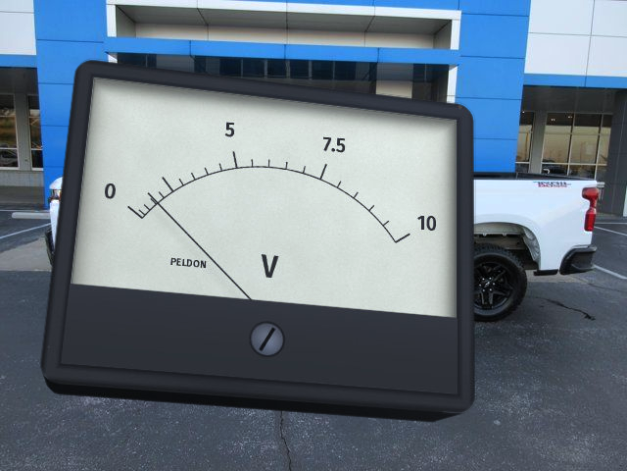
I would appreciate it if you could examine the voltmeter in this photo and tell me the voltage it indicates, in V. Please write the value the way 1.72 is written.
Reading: 1.5
